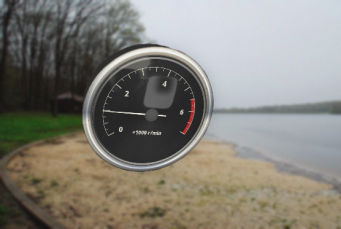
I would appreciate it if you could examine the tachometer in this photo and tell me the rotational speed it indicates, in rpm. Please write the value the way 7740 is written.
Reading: 1000
